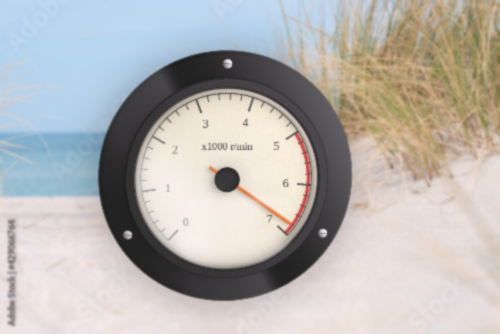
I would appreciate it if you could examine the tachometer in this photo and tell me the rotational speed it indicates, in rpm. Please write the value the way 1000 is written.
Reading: 6800
